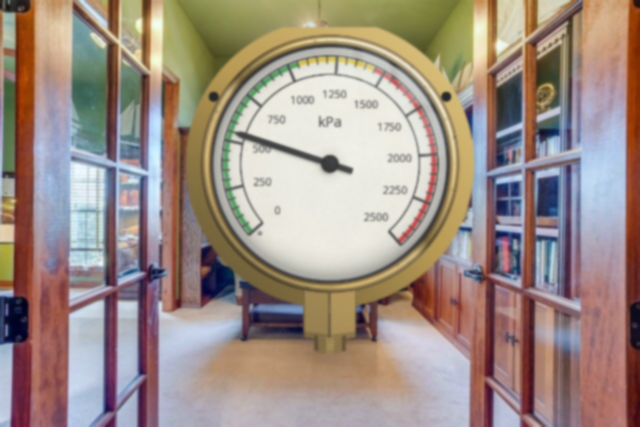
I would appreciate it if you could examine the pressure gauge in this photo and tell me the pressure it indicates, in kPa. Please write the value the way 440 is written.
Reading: 550
